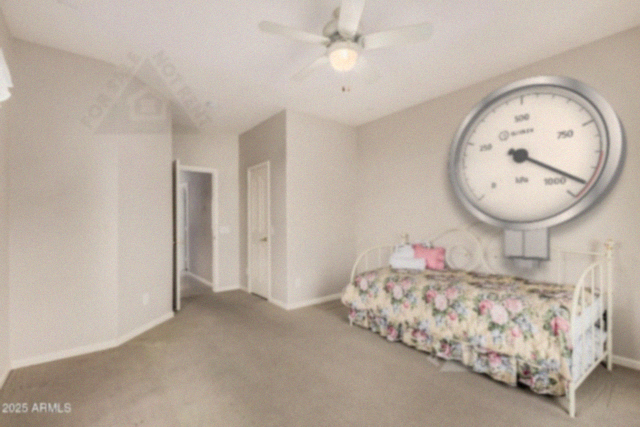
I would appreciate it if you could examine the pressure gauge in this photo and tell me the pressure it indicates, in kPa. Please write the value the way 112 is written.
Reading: 950
